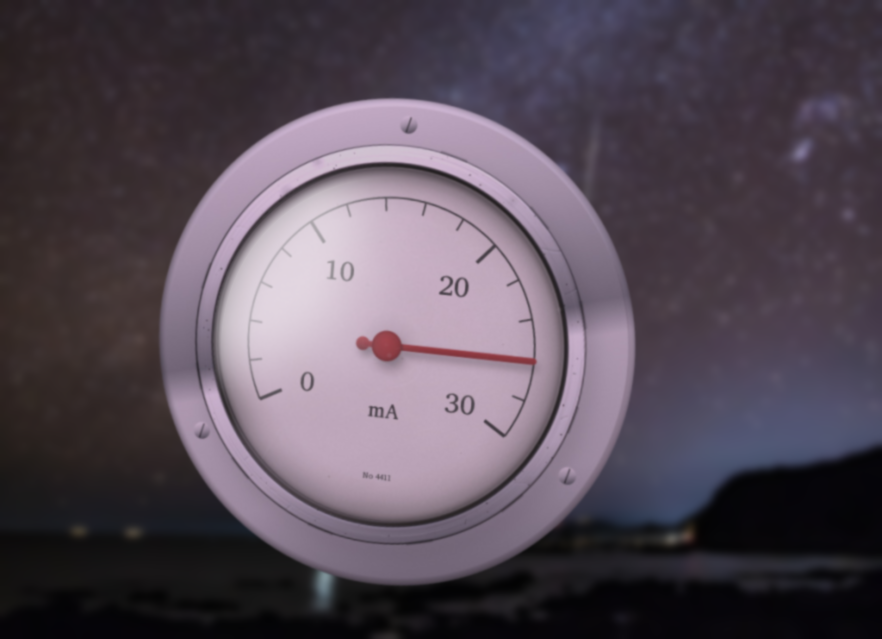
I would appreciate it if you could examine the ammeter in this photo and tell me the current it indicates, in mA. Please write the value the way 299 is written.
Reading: 26
